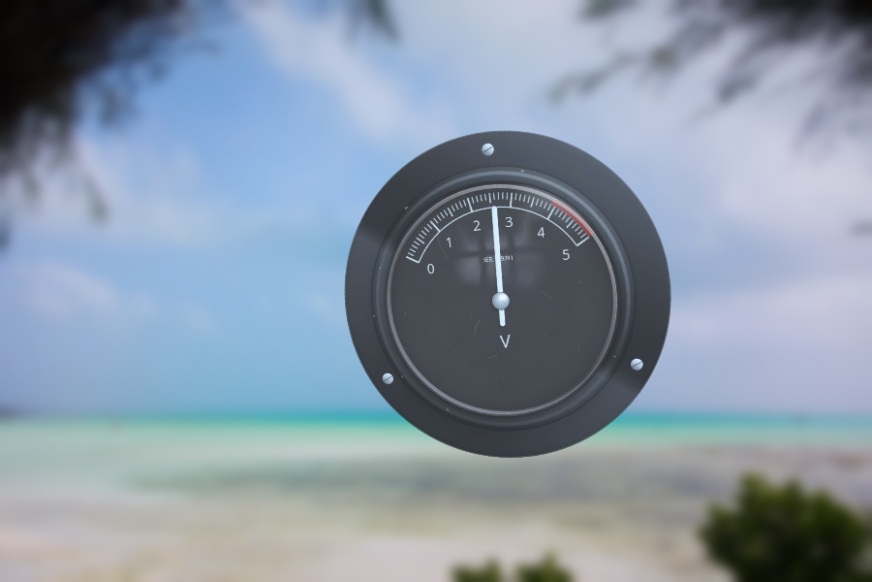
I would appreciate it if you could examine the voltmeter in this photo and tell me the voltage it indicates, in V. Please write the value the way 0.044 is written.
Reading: 2.6
